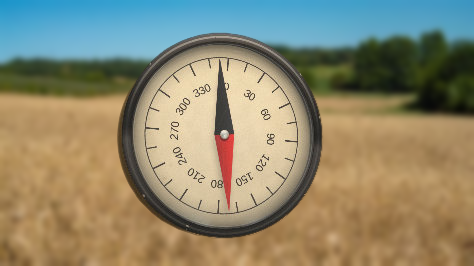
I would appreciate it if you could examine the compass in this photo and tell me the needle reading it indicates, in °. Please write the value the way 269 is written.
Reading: 172.5
